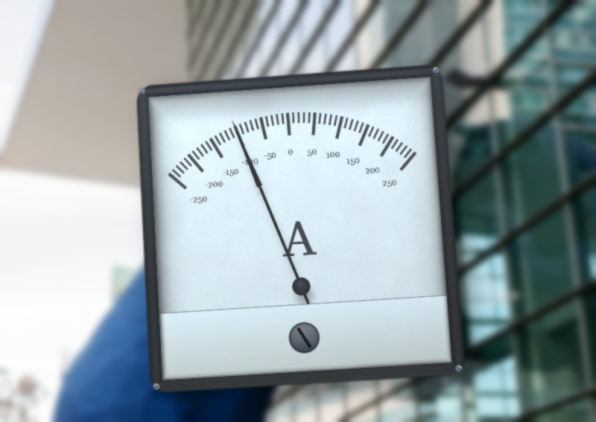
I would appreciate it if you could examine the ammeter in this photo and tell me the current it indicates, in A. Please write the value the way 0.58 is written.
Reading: -100
